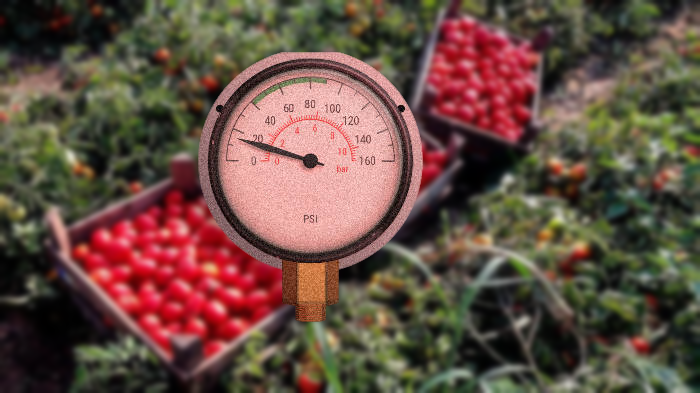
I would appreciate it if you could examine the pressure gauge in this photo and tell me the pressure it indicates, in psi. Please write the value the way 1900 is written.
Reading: 15
